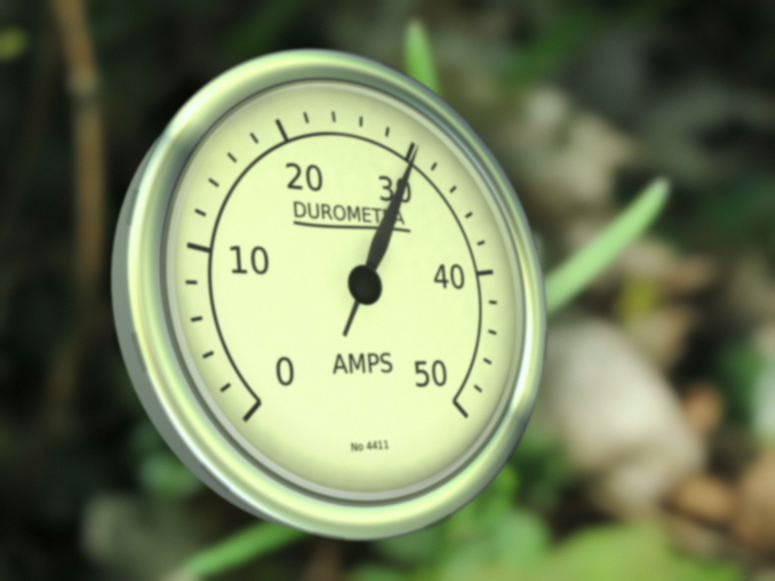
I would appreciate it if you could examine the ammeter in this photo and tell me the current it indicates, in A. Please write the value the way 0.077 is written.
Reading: 30
